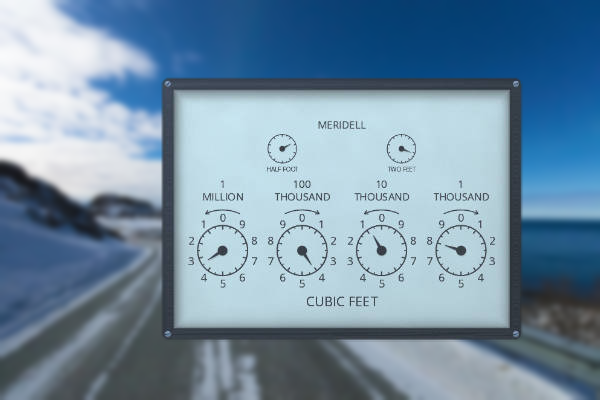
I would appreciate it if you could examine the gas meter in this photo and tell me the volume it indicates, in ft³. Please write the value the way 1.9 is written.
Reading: 340800
